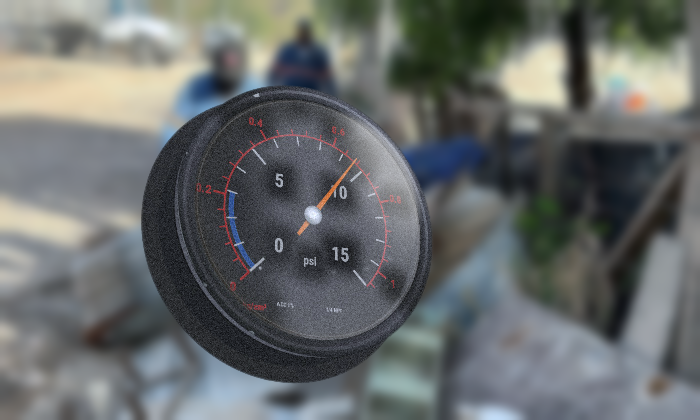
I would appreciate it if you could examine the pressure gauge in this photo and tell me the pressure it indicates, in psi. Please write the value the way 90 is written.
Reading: 9.5
